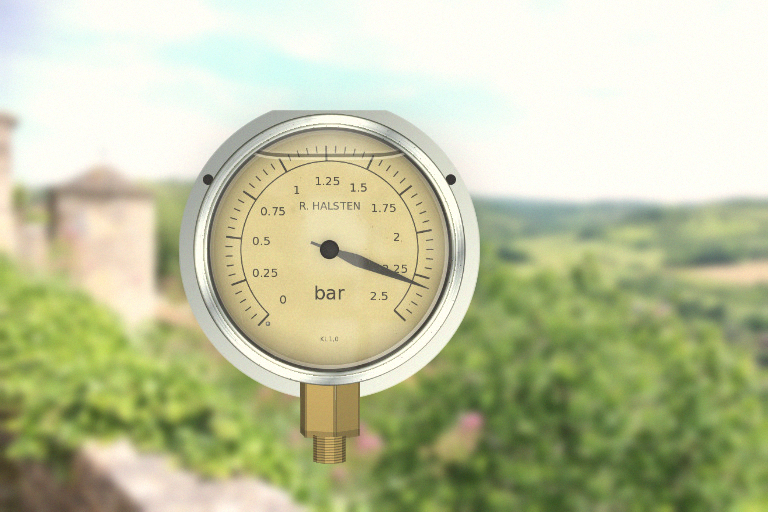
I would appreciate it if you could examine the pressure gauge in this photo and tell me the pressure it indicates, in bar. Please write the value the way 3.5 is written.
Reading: 2.3
